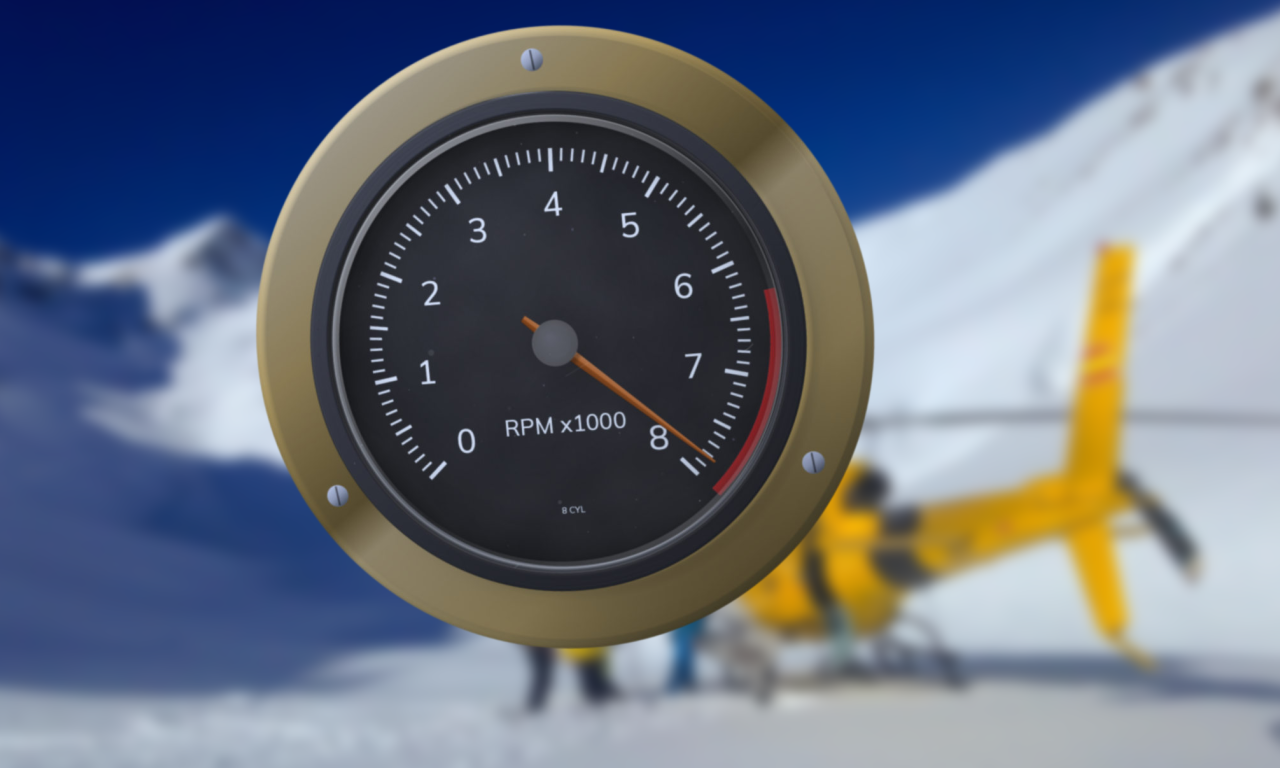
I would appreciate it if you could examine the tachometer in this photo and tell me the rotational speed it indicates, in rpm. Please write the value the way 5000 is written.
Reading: 7800
